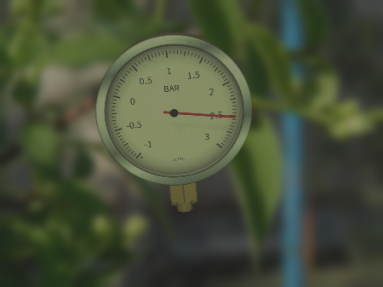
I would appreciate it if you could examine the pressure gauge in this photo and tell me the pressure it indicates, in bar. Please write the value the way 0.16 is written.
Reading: 2.5
